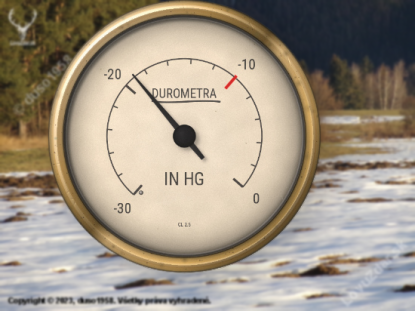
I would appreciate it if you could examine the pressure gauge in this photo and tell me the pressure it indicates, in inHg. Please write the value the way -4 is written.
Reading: -19
